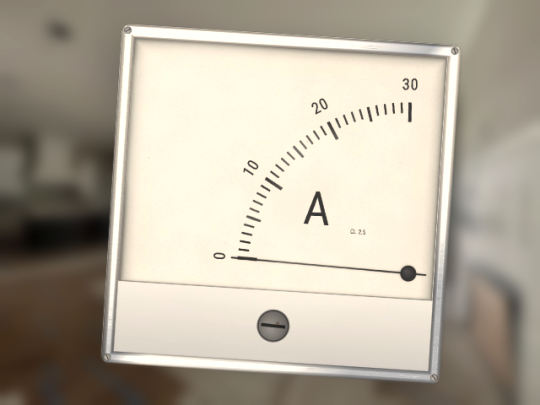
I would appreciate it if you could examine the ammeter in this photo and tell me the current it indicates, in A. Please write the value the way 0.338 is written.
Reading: 0
